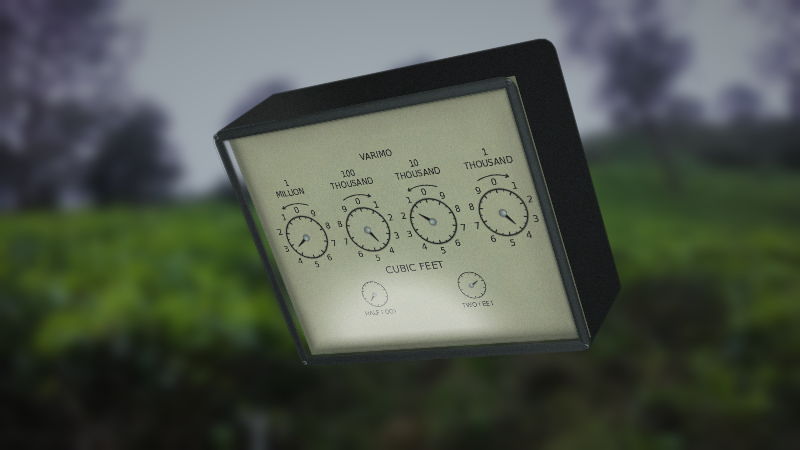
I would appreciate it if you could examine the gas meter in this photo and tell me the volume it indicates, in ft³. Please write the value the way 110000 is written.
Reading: 341400
